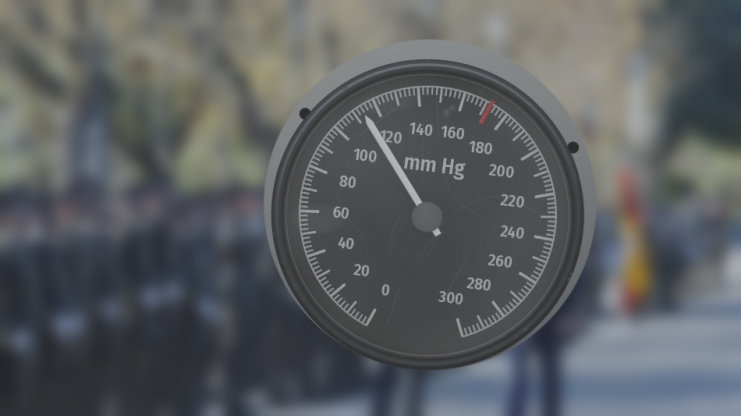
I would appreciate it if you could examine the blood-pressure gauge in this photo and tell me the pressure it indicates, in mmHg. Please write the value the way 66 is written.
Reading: 114
